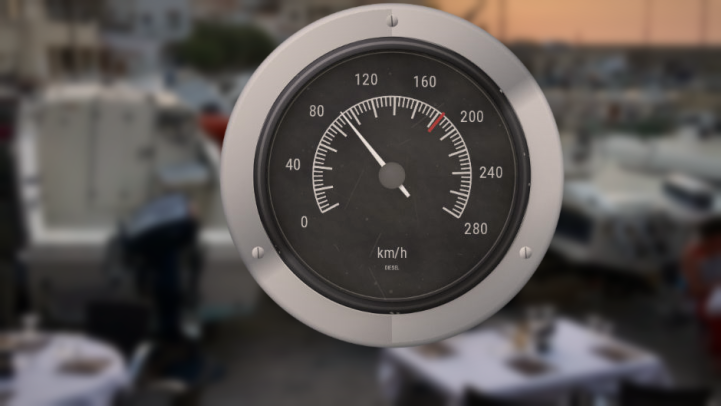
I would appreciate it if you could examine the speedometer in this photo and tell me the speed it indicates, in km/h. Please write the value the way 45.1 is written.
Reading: 92
